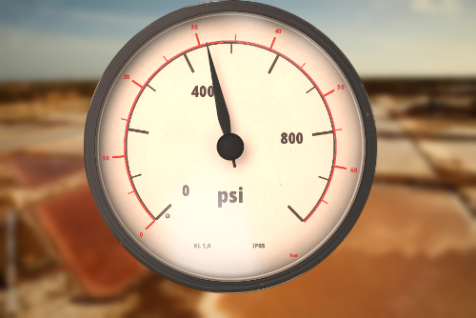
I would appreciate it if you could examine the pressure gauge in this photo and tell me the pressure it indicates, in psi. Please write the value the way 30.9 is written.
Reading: 450
